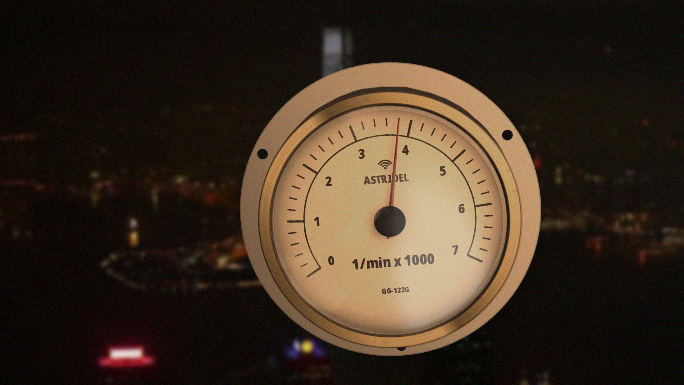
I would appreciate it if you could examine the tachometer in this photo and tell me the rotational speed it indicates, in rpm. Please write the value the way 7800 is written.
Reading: 3800
